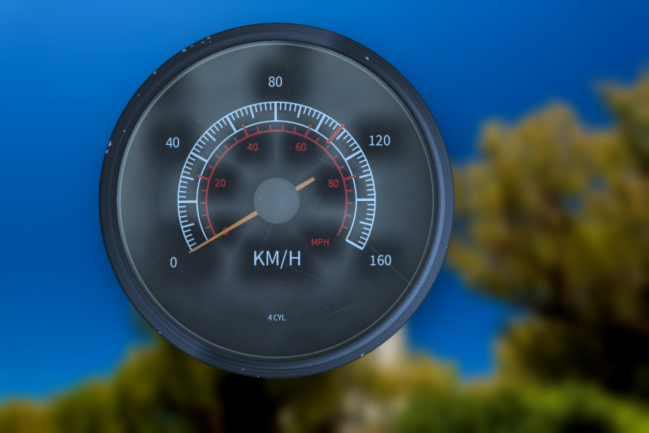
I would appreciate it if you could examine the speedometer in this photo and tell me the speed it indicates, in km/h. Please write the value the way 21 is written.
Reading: 0
